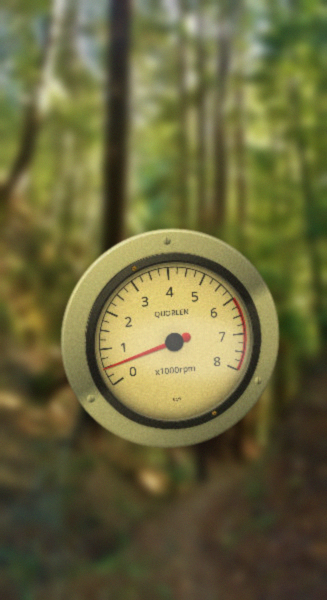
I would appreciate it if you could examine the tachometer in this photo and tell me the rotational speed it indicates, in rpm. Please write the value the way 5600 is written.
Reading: 500
